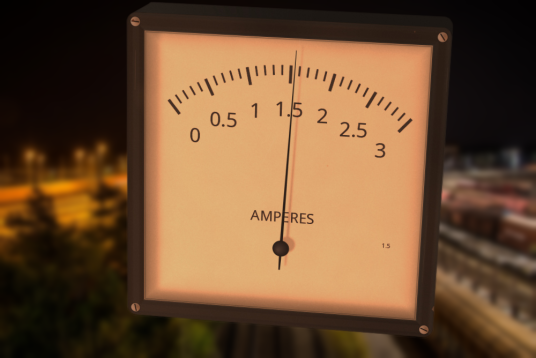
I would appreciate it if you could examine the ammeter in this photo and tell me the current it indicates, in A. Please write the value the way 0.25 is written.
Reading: 1.55
